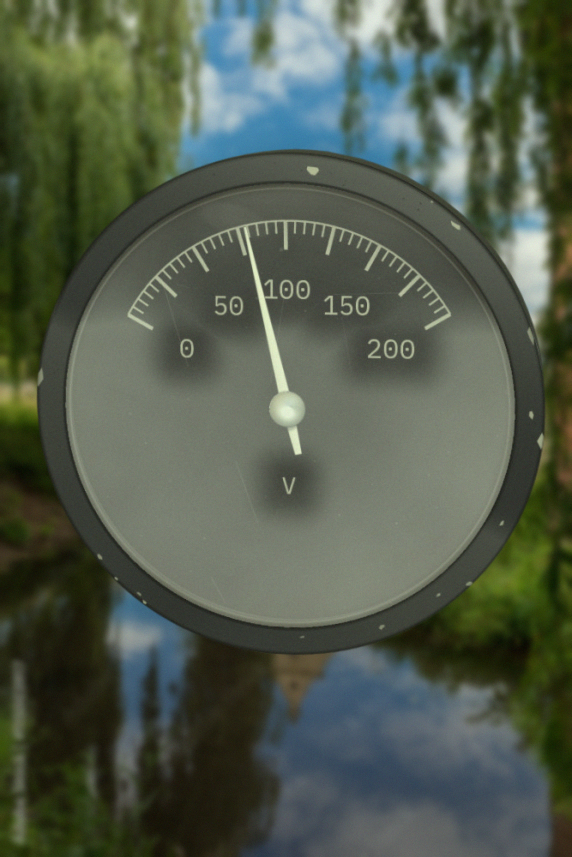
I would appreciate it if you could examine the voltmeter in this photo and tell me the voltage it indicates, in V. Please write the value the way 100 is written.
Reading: 80
